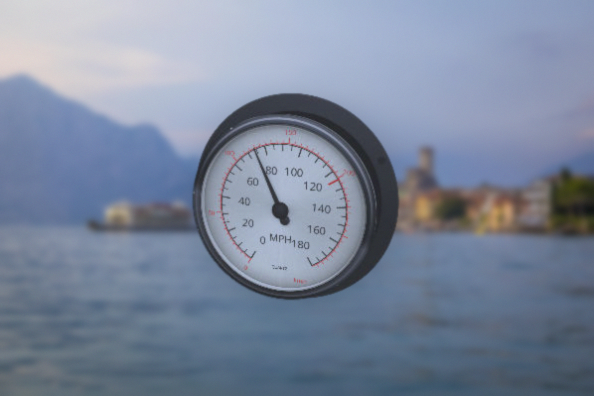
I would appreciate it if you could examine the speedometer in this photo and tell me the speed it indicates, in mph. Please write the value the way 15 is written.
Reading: 75
